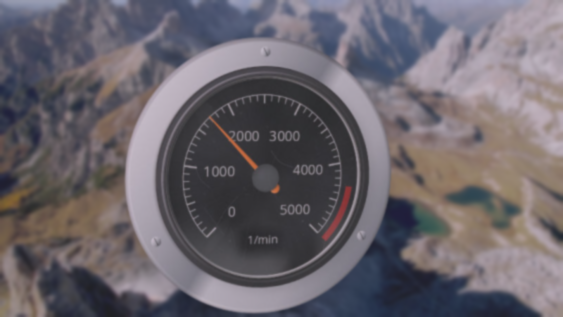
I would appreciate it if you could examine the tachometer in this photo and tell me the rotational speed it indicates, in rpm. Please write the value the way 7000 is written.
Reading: 1700
